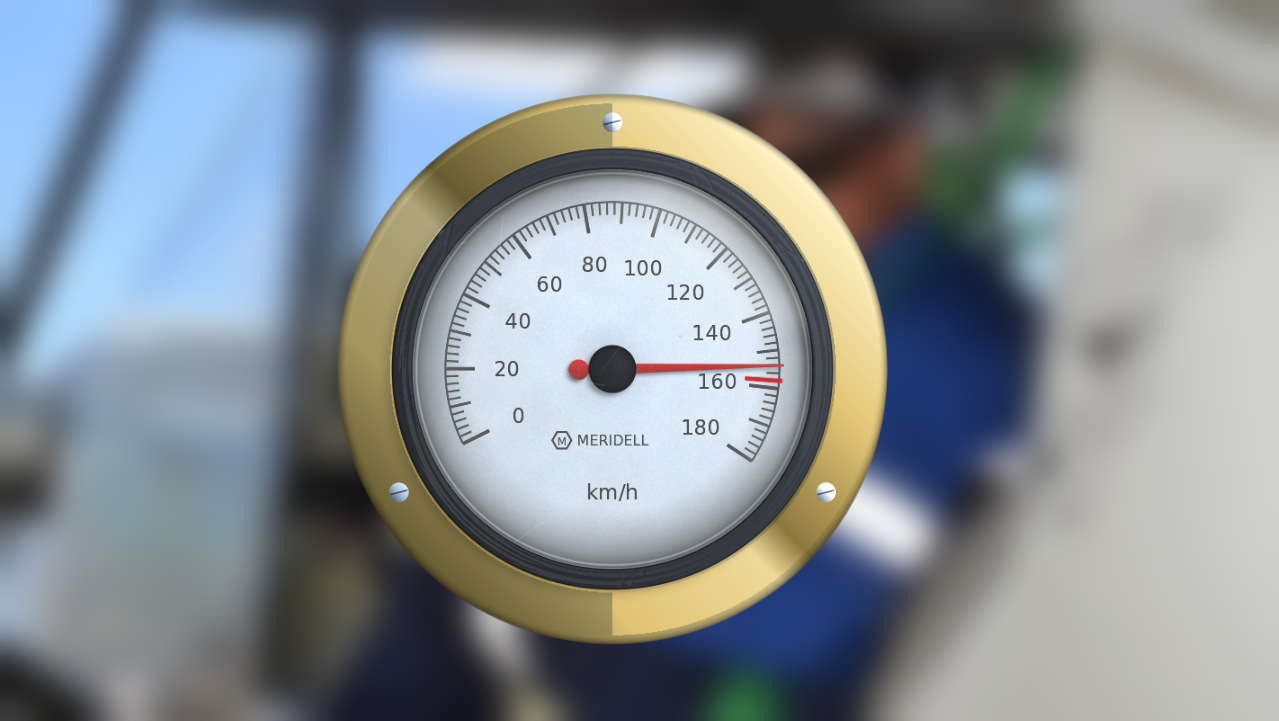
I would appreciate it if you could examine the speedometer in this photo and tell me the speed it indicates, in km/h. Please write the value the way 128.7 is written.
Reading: 154
